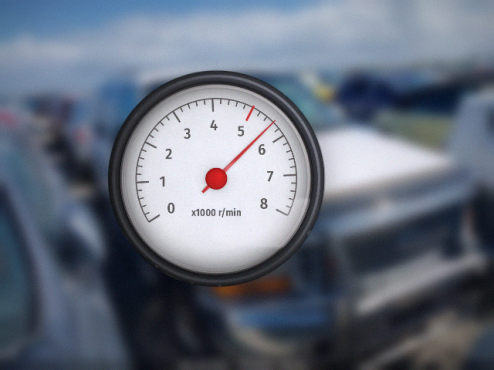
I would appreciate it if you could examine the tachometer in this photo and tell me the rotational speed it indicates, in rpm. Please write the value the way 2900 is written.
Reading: 5600
